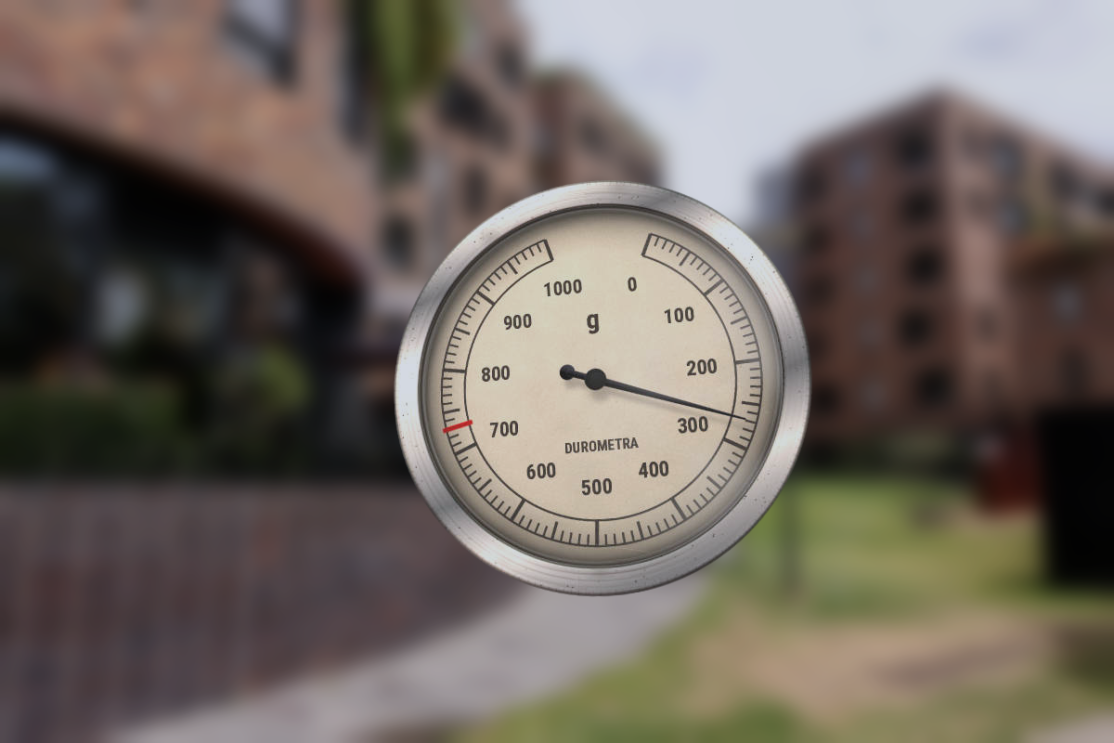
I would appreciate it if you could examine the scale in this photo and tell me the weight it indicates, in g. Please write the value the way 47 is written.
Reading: 270
